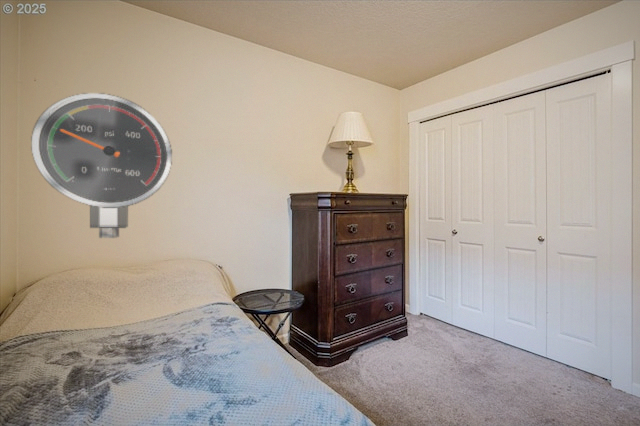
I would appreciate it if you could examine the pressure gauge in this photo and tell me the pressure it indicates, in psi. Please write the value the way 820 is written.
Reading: 150
